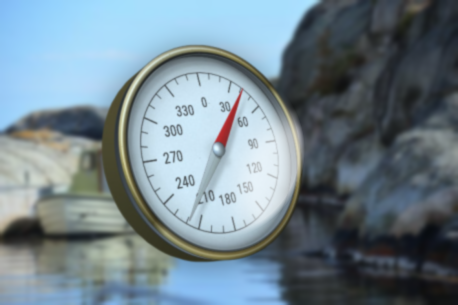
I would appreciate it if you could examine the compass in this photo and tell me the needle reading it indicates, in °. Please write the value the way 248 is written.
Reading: 40
